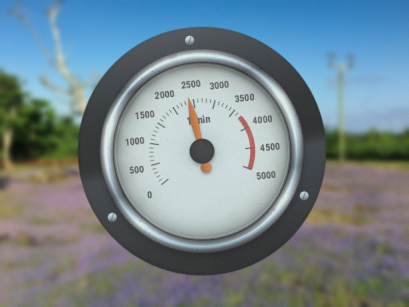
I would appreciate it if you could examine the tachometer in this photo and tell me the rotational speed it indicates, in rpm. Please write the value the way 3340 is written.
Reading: 2400
